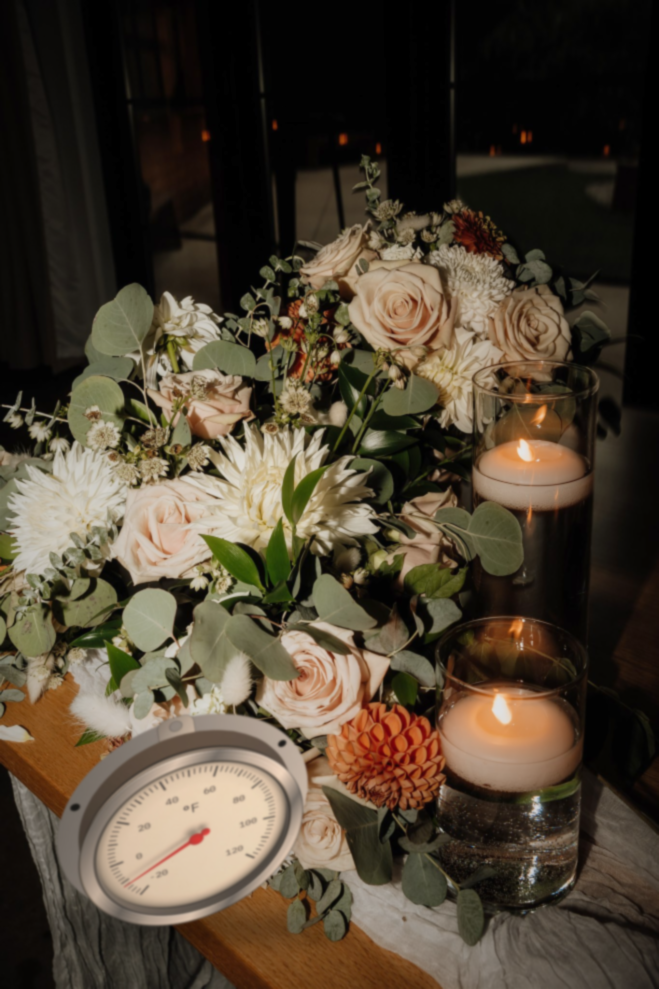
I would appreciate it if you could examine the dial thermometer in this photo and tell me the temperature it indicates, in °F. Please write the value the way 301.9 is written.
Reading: -10
